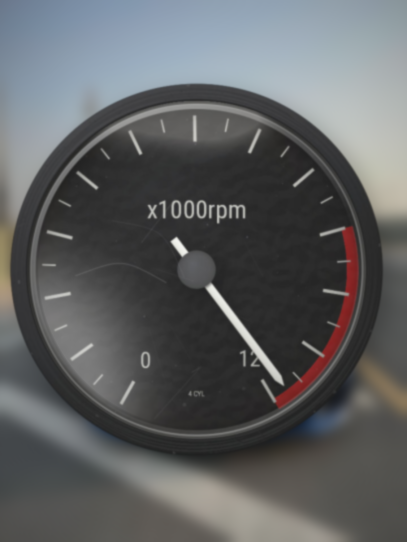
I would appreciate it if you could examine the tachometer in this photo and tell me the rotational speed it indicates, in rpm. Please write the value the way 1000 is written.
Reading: 11750
